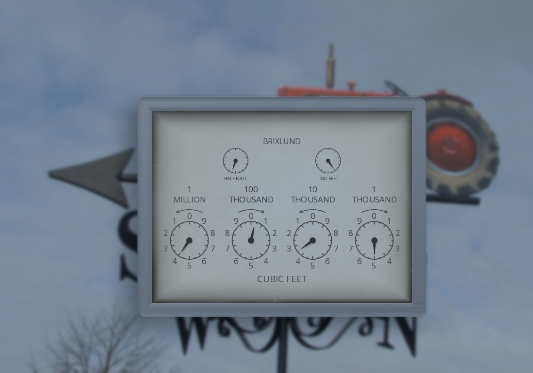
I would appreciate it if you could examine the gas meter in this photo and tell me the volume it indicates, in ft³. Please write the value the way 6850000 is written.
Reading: 403500
